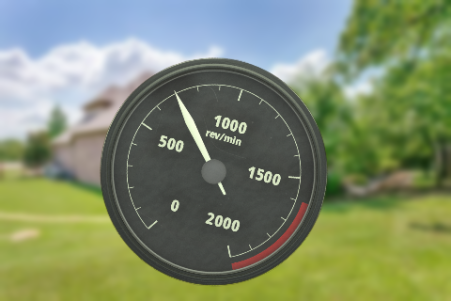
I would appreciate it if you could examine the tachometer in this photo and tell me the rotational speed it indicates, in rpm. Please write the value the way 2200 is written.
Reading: 700
